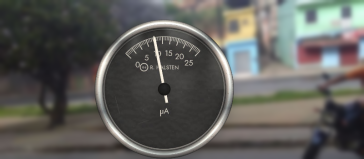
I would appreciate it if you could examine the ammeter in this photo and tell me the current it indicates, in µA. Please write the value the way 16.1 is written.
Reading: 10
